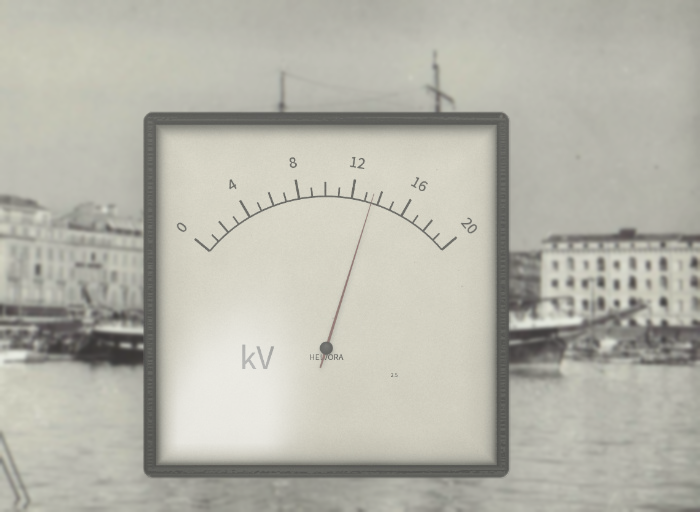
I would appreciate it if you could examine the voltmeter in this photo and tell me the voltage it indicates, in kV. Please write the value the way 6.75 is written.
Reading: 13.5
